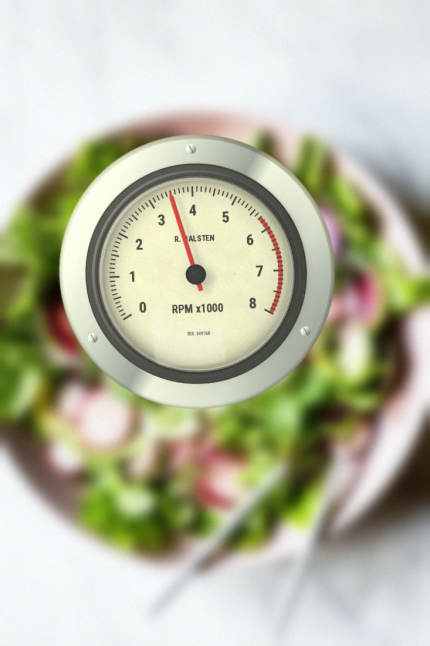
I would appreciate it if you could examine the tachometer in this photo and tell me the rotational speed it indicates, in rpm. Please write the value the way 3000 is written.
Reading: 3500
